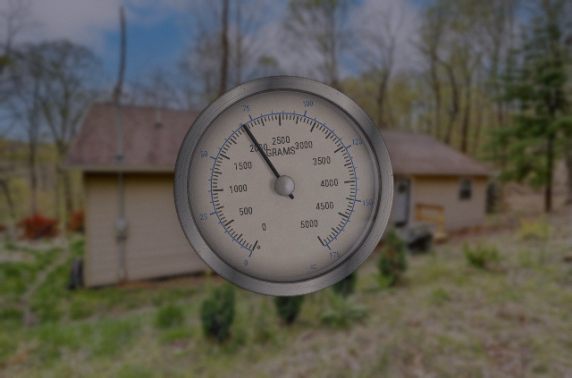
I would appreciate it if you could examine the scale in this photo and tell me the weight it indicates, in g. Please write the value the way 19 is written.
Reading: 2000
